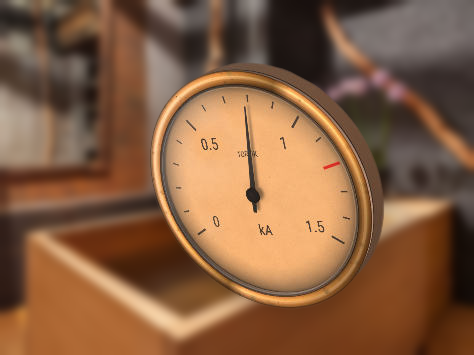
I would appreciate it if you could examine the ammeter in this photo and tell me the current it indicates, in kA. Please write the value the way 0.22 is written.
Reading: 0.8
